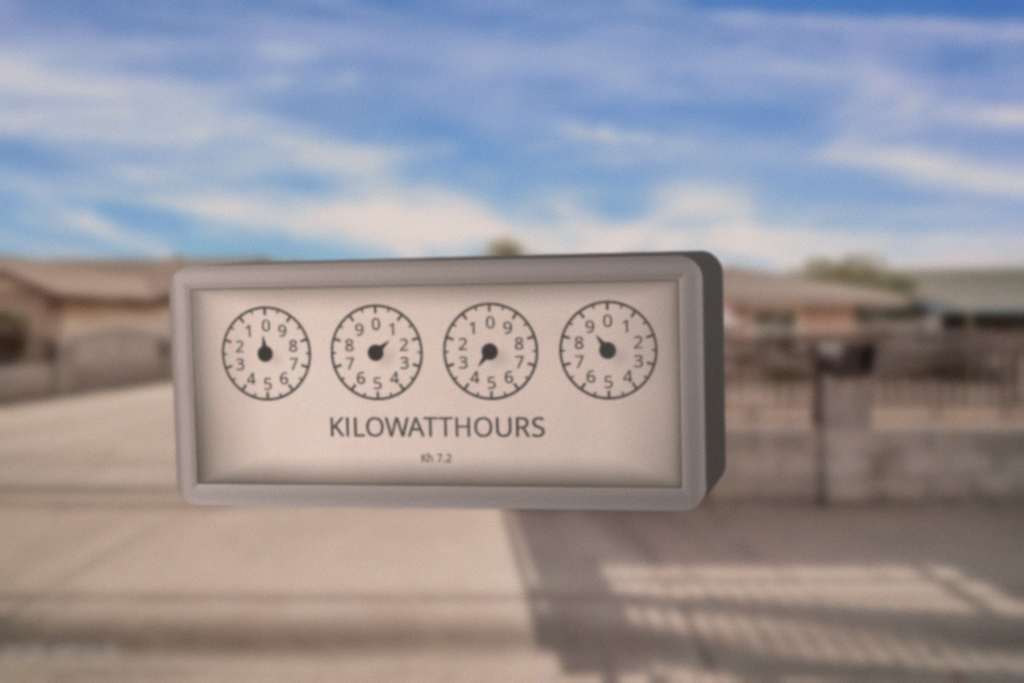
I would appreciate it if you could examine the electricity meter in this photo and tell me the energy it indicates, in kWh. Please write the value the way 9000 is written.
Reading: 139
